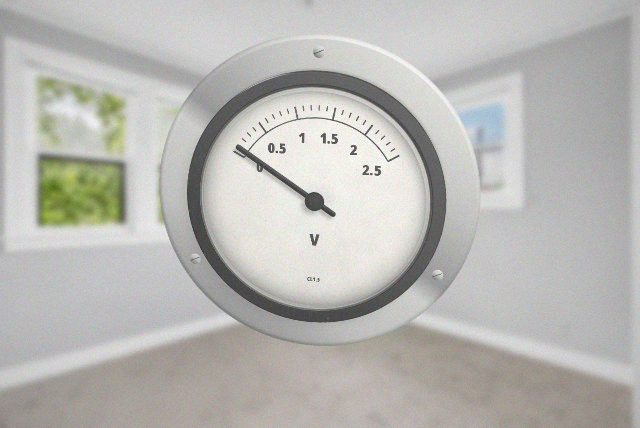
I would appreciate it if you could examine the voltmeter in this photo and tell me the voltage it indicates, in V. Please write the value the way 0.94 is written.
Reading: 0.1
